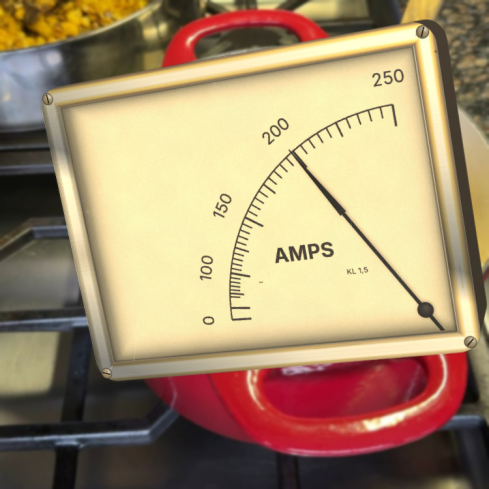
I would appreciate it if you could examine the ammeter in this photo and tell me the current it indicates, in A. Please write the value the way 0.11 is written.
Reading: 200
